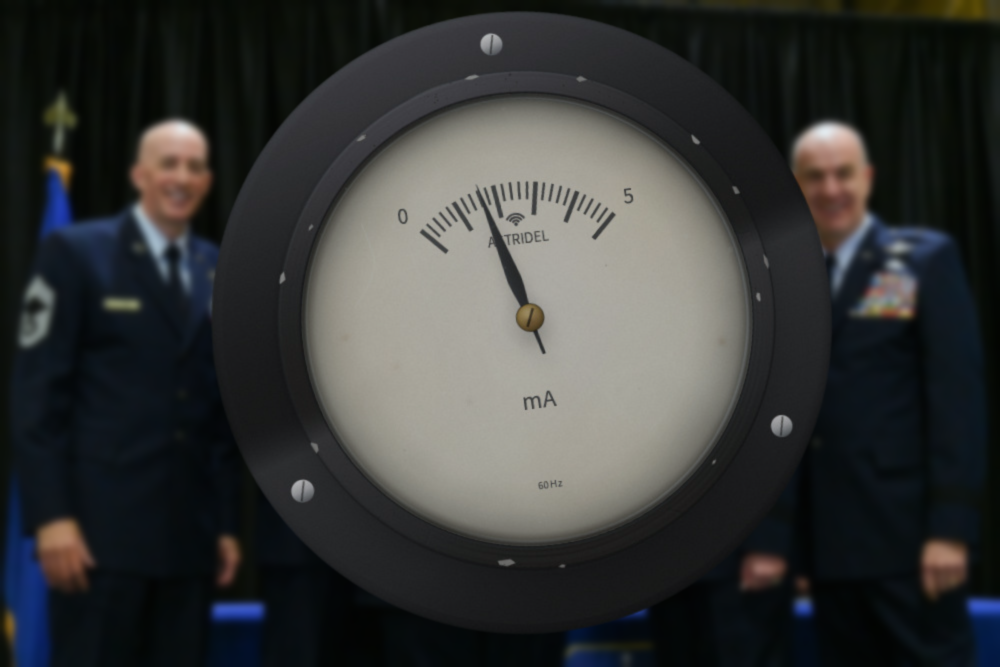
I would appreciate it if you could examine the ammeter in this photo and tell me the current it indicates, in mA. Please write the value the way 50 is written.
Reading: 1.6
